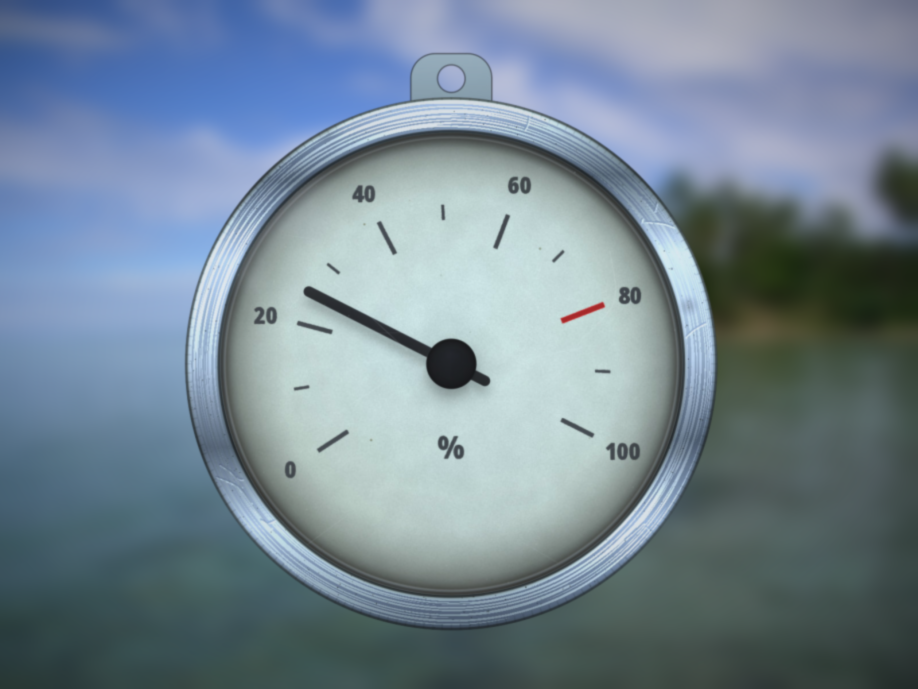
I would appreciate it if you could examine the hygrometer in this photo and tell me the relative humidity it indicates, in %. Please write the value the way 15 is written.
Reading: 25
